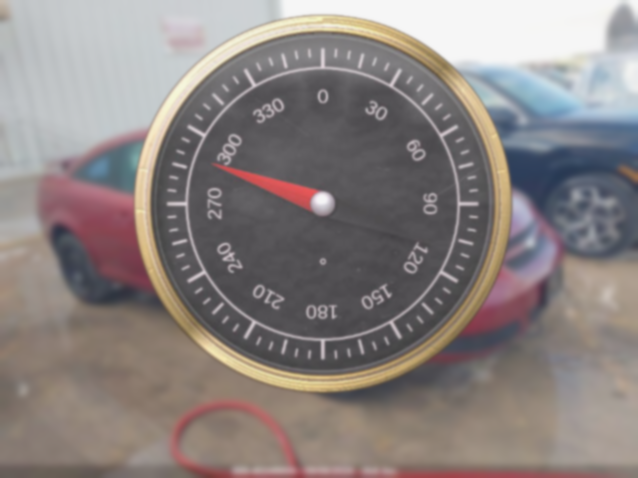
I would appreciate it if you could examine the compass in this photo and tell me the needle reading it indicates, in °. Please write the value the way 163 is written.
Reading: 290
